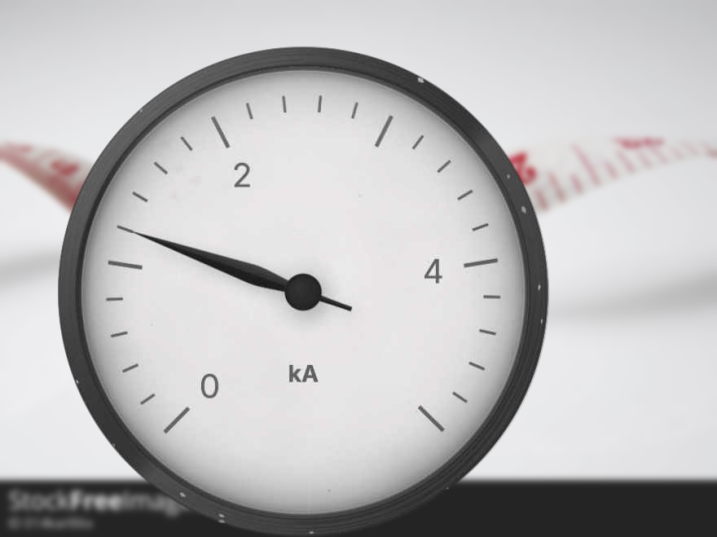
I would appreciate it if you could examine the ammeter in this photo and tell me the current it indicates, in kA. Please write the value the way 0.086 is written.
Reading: 1.2
